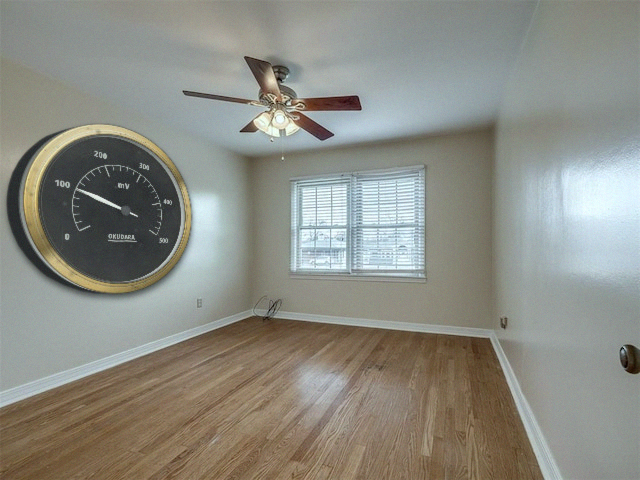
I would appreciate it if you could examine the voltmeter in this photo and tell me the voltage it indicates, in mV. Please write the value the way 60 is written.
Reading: 100
